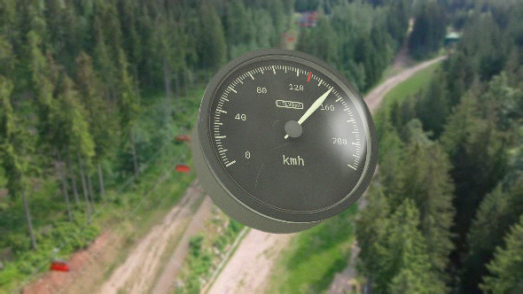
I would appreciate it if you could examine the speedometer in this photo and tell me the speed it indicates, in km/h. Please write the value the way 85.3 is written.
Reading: 150
